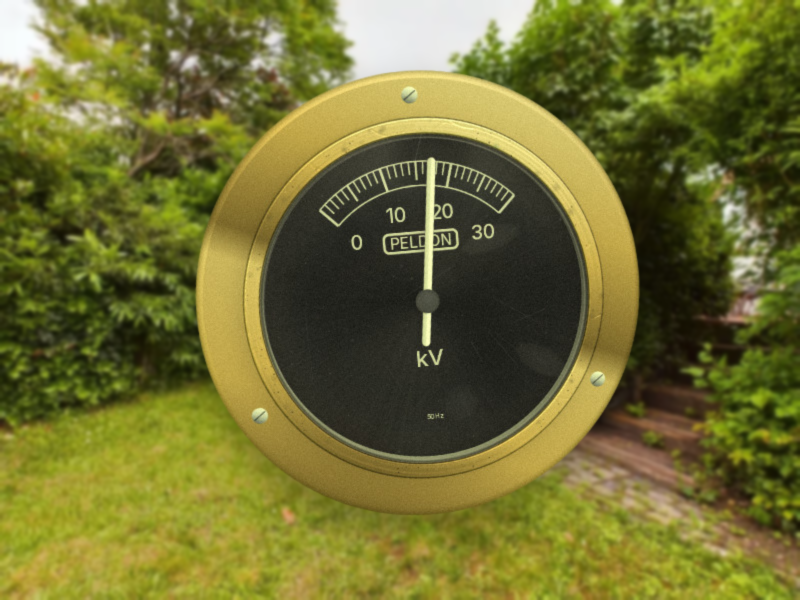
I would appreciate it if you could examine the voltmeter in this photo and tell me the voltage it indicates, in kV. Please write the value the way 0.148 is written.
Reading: 17
